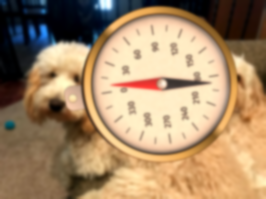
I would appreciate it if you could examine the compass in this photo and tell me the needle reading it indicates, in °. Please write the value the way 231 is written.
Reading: 7.5
